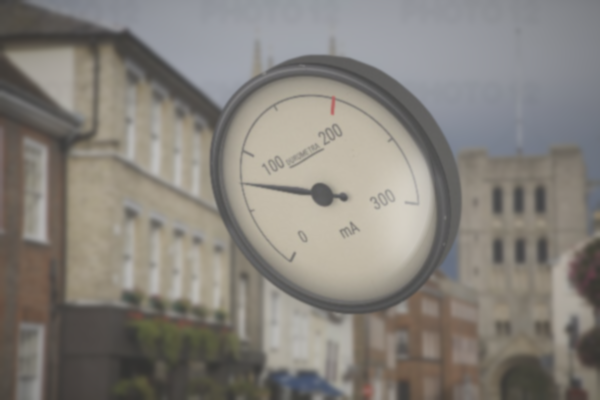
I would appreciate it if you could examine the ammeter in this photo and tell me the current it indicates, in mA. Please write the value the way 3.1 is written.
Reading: 75
